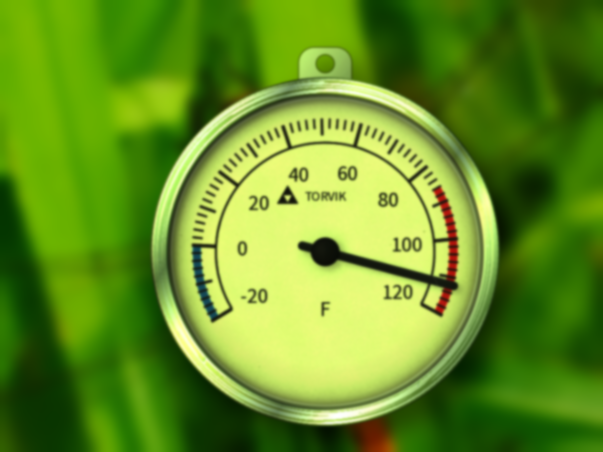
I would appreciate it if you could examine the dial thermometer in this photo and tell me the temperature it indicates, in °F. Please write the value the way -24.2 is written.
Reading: 112
